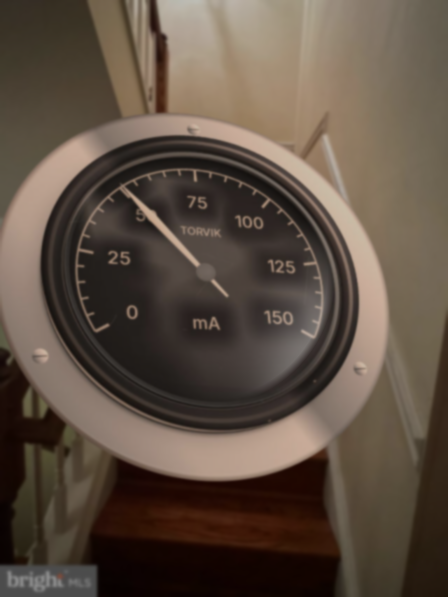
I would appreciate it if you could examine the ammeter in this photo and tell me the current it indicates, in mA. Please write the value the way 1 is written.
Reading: 50
